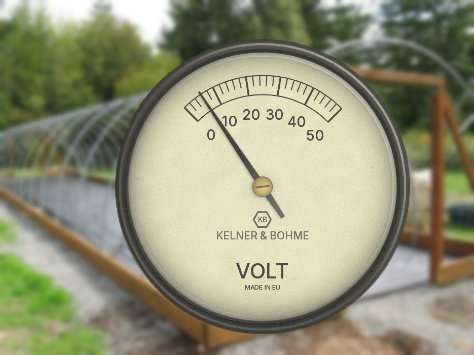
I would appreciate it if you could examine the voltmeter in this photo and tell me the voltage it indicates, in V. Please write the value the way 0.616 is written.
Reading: 6
